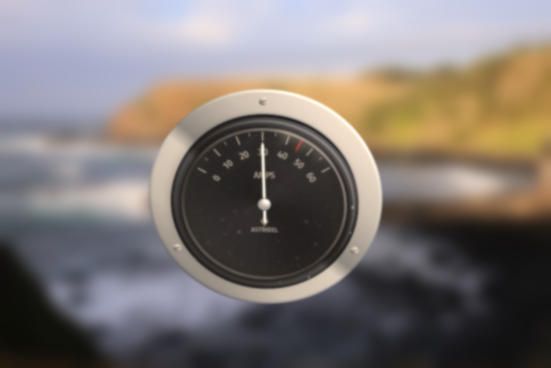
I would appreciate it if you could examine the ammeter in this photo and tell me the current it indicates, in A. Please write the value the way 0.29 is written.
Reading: 30
